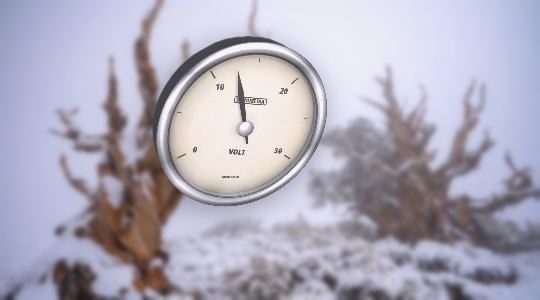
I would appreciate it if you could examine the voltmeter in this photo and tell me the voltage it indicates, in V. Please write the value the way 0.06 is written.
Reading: 12.5
